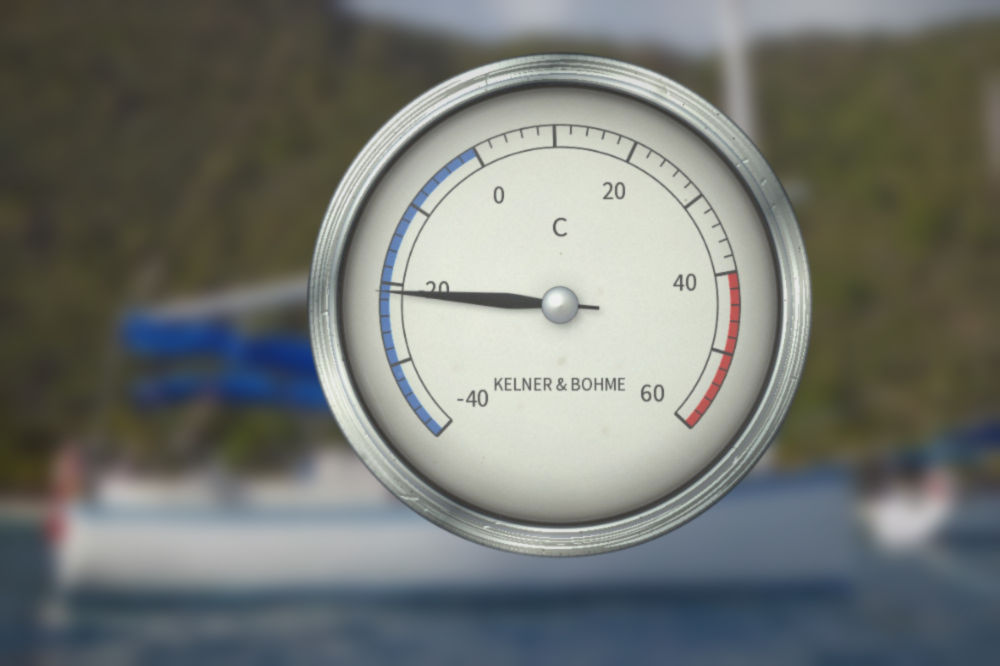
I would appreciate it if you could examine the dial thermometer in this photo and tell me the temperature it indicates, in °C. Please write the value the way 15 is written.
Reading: -21
